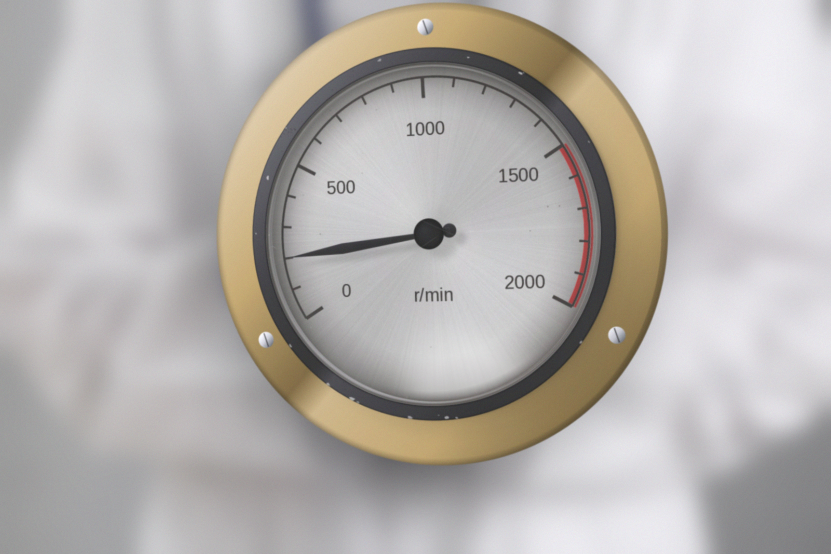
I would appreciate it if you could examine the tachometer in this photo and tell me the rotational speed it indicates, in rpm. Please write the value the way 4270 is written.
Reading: 200
